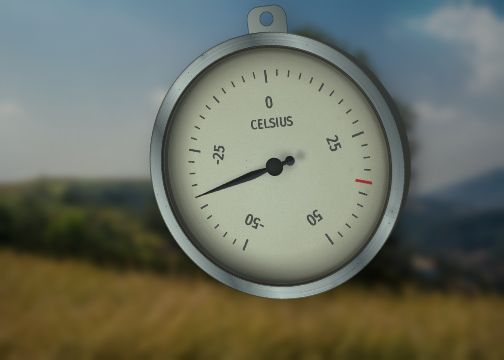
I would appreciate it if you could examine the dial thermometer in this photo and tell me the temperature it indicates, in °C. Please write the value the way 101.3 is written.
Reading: -35
